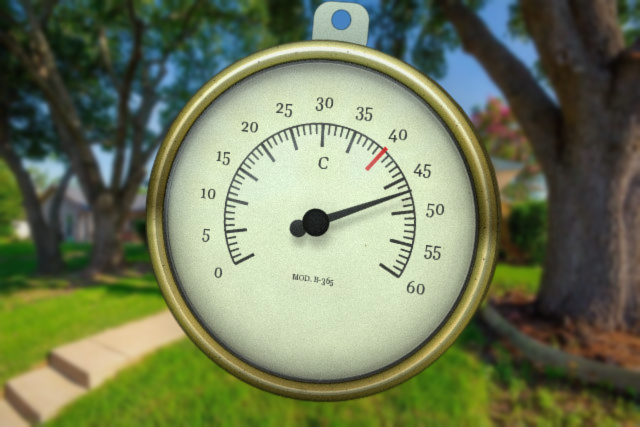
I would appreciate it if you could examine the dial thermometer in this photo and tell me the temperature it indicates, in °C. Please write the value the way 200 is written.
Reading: 47
